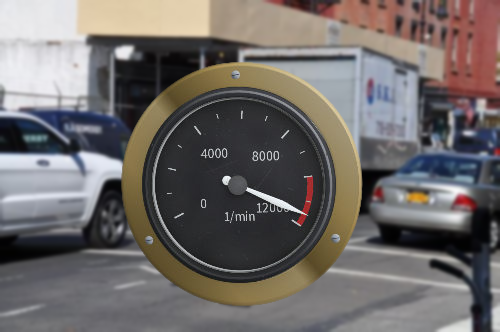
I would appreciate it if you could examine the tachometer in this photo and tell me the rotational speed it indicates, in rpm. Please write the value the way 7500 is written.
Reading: 11500
